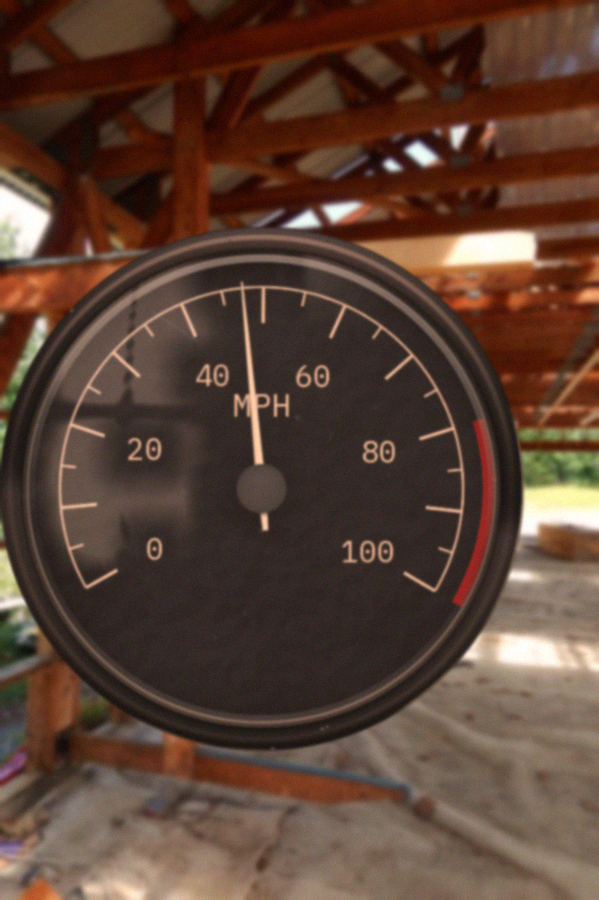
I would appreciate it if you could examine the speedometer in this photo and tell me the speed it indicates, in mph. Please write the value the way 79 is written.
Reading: 47.5
